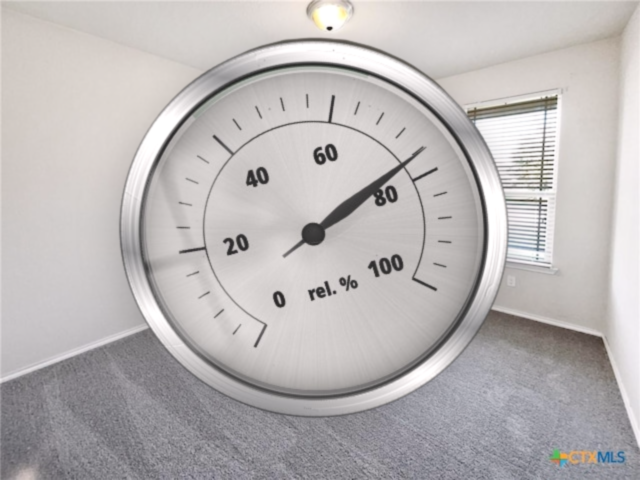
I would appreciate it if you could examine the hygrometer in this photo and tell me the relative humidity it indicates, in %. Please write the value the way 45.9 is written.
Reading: 76
